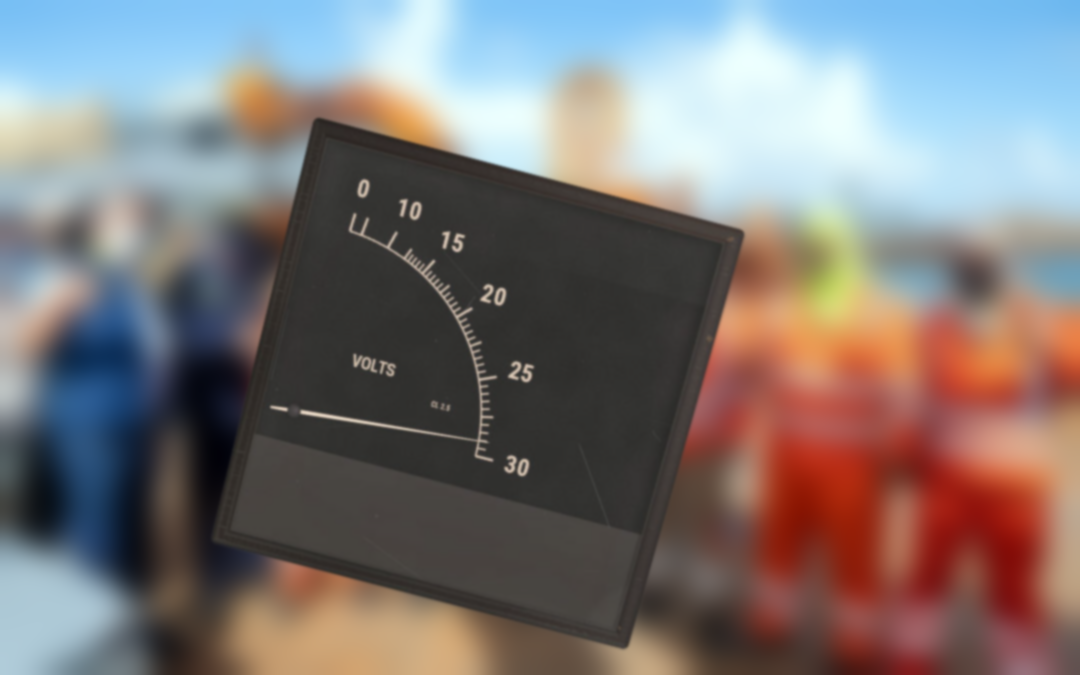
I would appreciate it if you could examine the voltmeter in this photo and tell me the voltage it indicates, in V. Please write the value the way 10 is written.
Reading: 29
